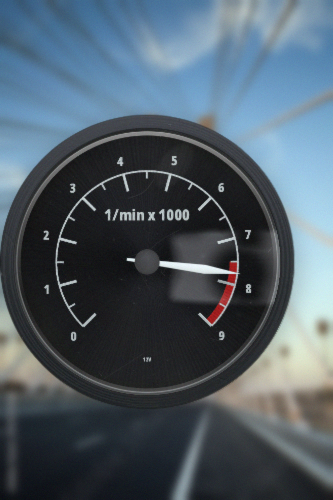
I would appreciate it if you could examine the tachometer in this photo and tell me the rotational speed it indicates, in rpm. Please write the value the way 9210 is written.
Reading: 7750
